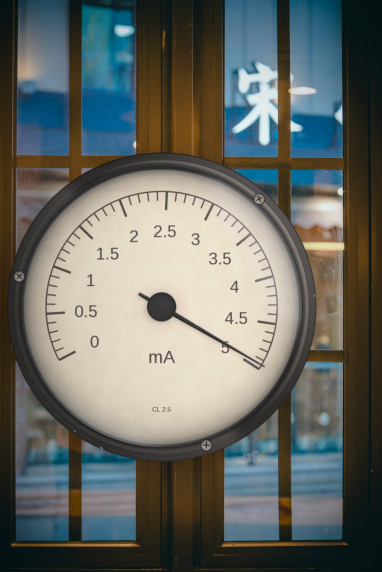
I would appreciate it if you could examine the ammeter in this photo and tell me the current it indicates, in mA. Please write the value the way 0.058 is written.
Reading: 4.95
